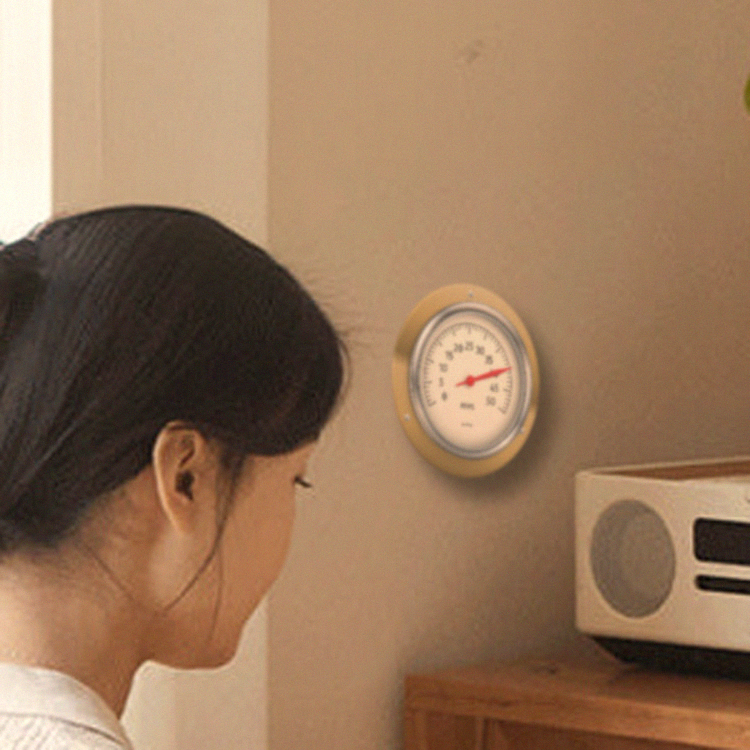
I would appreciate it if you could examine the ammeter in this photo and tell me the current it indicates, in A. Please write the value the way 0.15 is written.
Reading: 40
